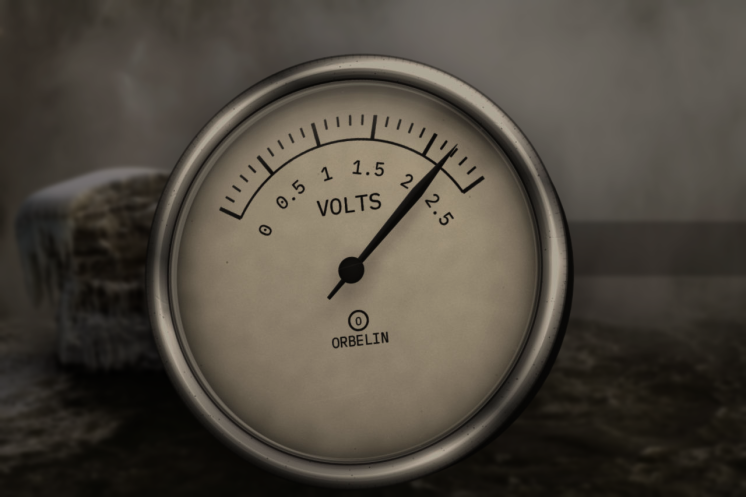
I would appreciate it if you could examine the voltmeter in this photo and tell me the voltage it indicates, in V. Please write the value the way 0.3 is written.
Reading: 2.2
